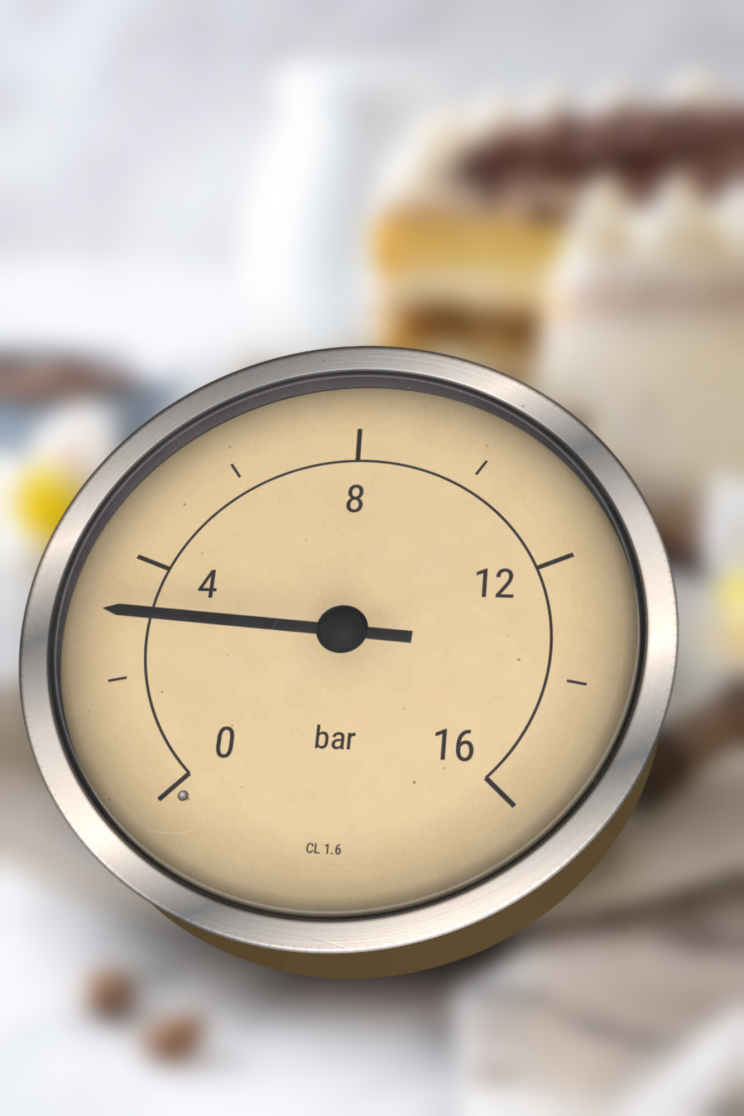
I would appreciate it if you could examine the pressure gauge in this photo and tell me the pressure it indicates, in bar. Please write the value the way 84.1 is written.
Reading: 3
